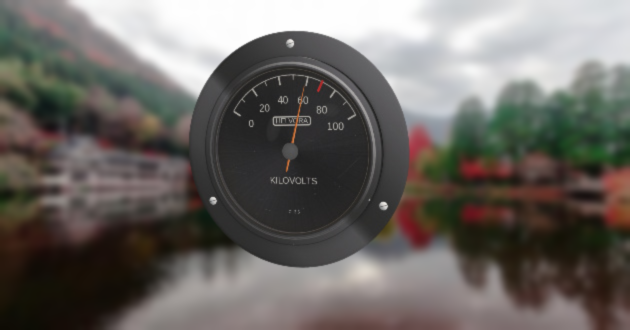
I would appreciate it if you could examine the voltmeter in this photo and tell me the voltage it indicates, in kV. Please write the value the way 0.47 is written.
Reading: 60
